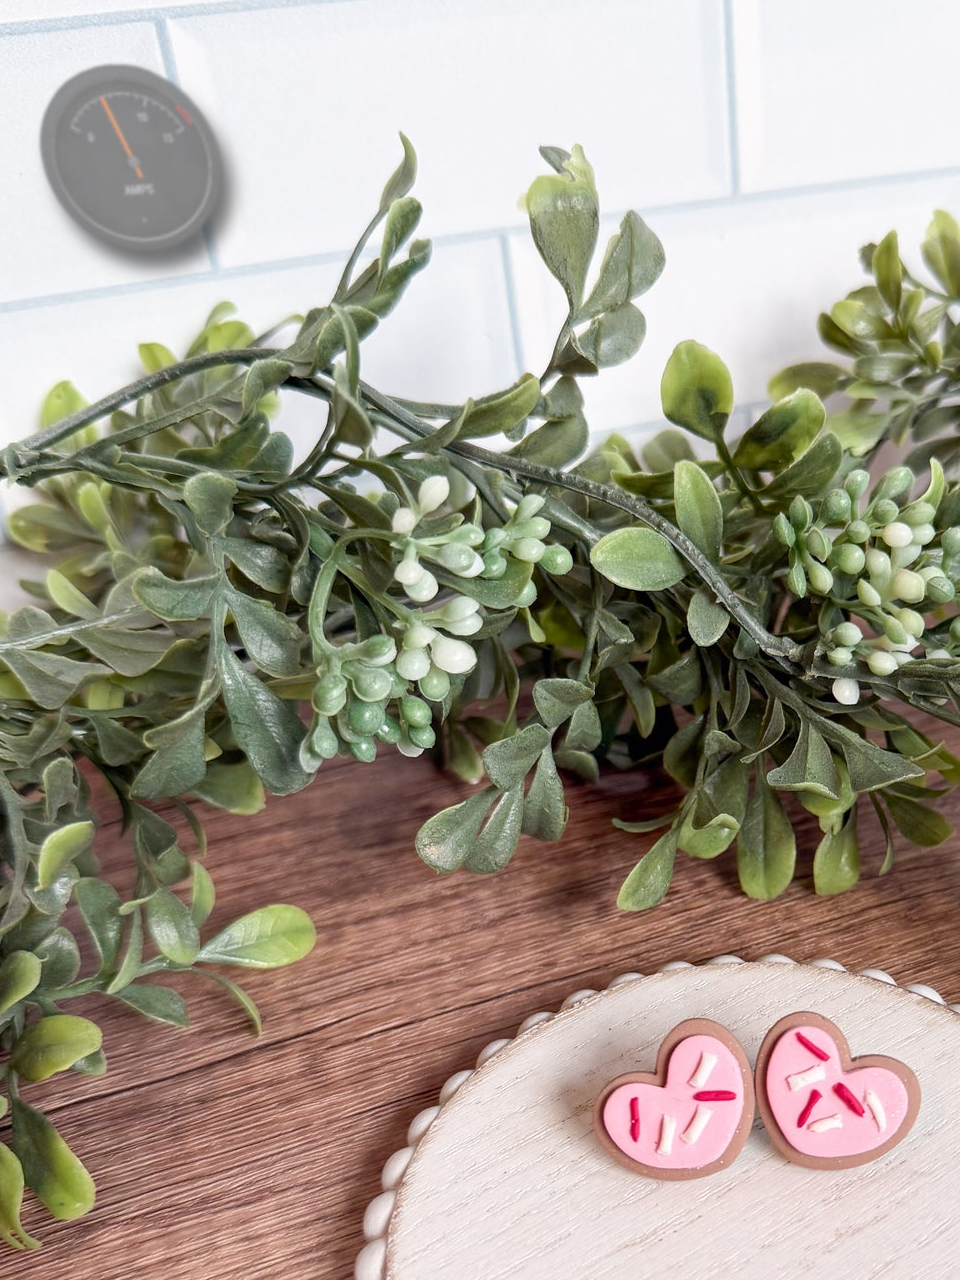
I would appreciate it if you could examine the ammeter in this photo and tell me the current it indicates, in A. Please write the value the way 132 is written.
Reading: 5
